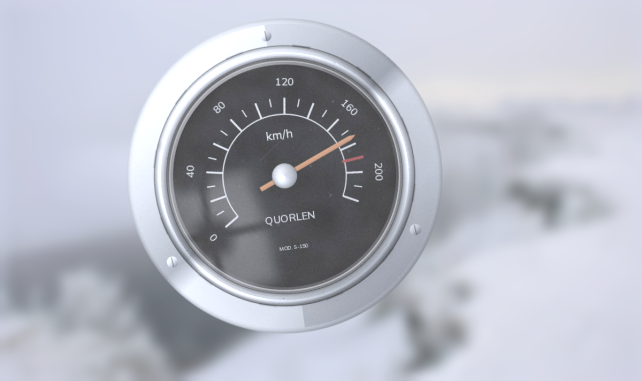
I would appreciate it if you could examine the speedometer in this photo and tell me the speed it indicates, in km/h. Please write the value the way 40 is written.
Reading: 175
